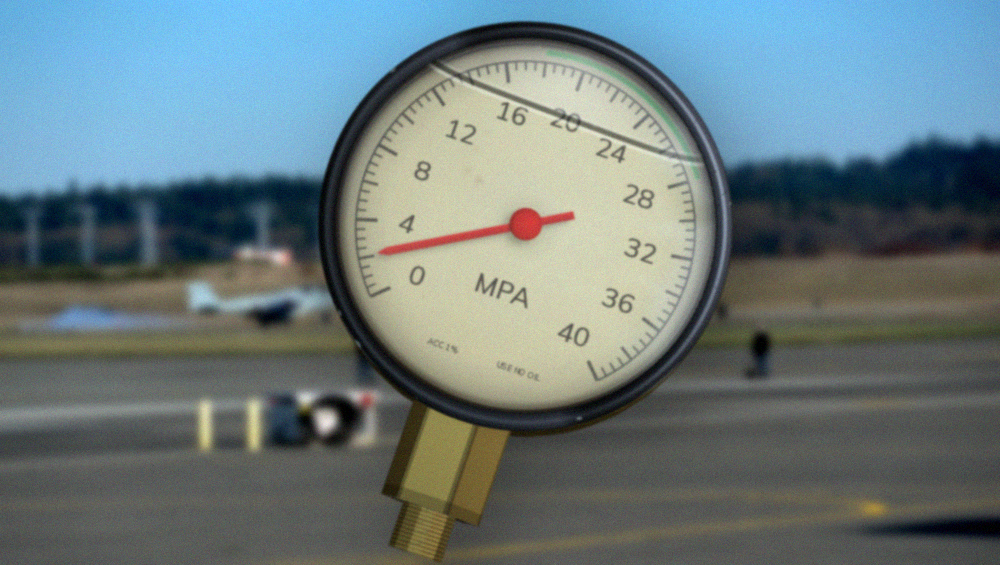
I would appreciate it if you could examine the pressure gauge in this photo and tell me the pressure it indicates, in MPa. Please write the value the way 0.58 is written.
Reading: 2
